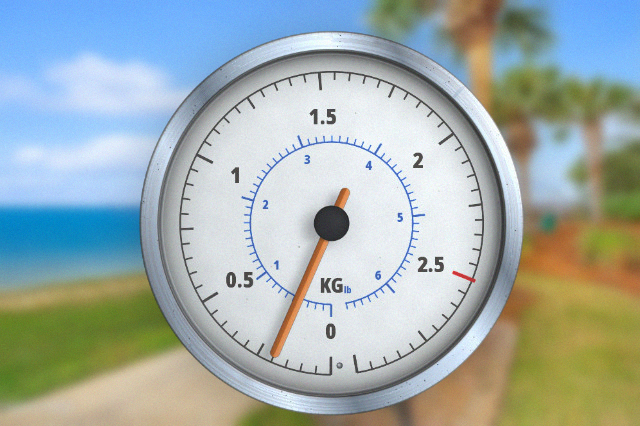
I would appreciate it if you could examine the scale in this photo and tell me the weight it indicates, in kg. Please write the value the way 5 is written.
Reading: 0.2
